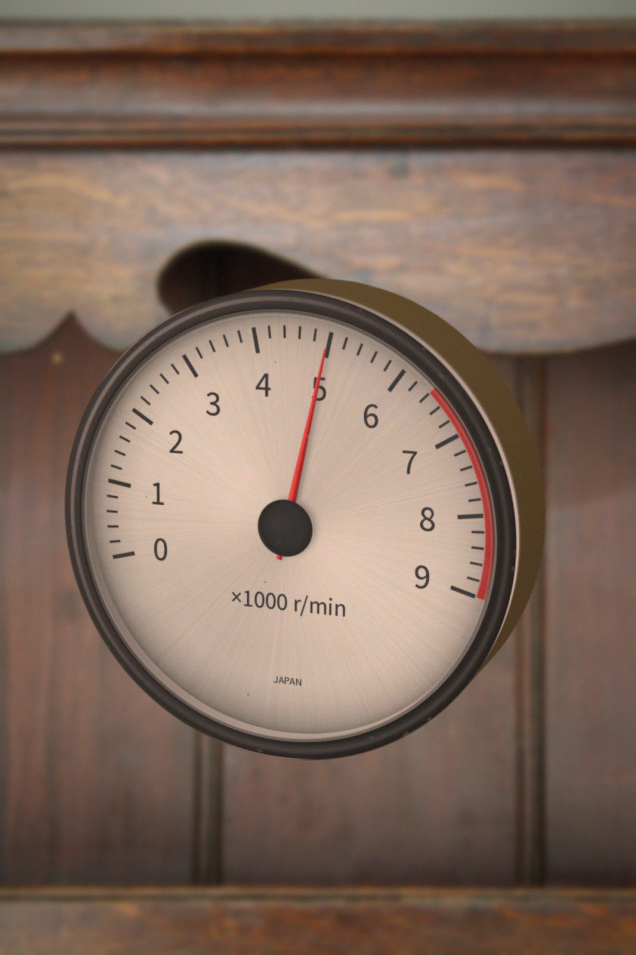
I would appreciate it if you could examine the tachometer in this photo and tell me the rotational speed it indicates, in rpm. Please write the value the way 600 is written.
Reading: 5000
